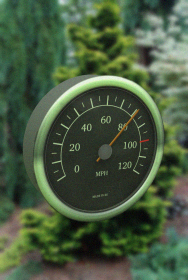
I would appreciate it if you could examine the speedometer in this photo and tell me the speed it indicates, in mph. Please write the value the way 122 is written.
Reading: 80
